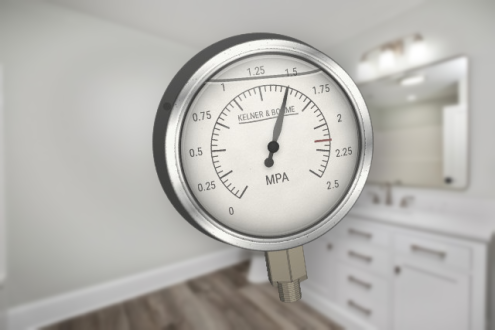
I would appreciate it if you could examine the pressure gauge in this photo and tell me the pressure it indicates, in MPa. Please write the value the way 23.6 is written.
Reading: 1.5
